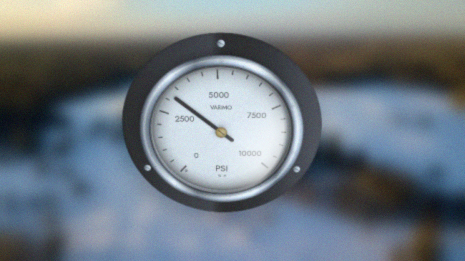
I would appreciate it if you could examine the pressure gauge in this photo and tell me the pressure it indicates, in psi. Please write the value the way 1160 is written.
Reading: 3250
